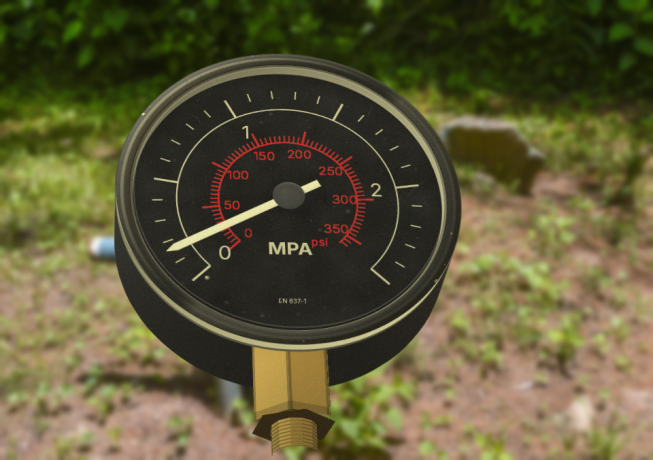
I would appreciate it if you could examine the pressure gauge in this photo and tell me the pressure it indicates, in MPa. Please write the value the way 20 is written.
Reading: 0.15
